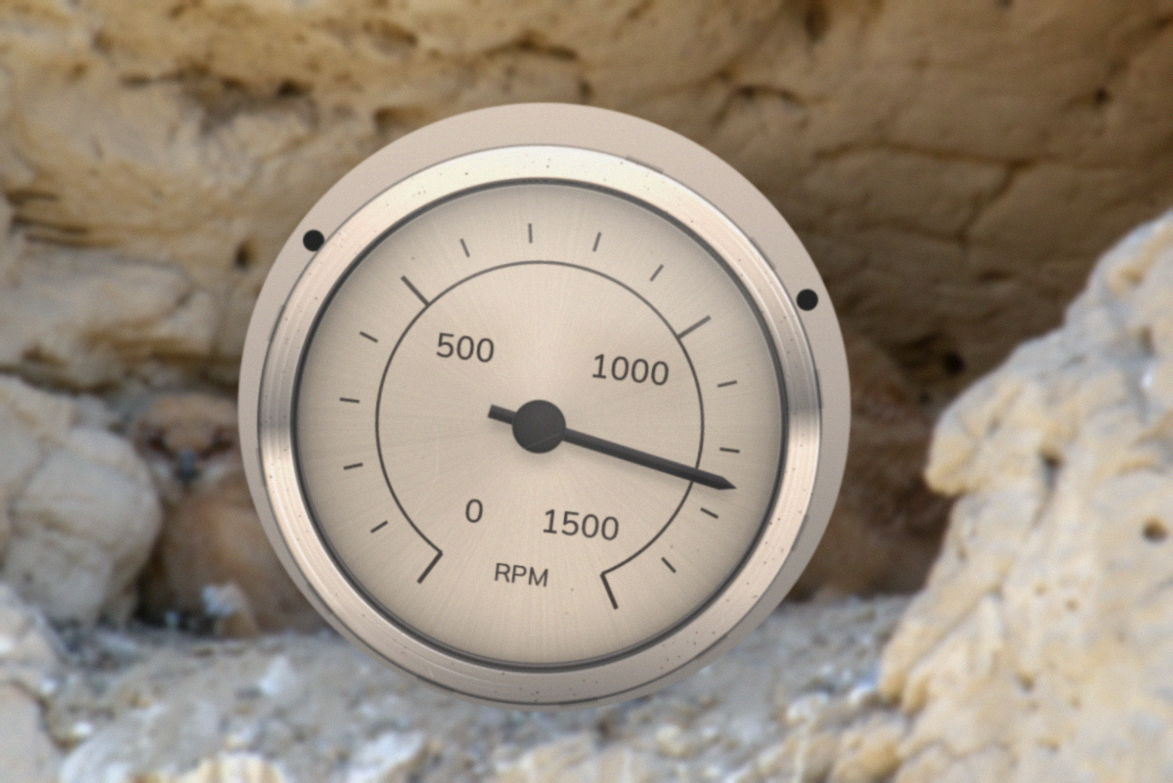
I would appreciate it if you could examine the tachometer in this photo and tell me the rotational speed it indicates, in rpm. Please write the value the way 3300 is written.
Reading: 1250
